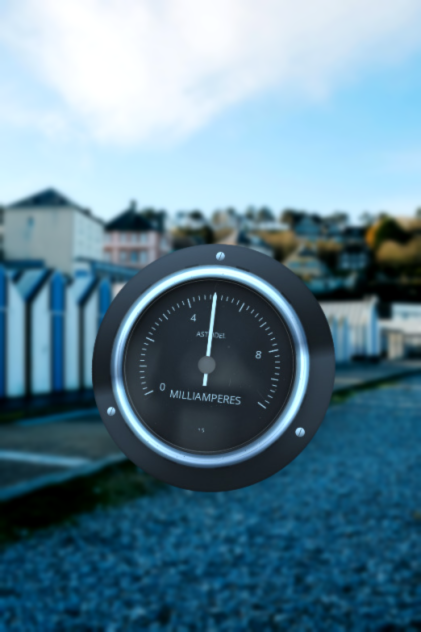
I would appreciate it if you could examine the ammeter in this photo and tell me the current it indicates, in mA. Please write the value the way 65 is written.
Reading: 5
